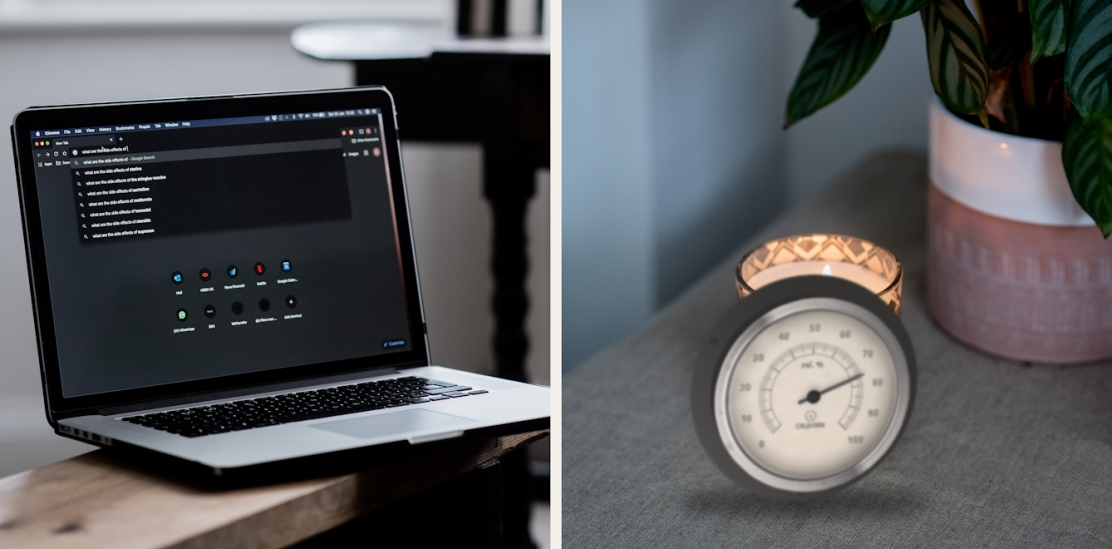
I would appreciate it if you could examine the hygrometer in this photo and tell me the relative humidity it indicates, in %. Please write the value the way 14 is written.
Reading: 75
